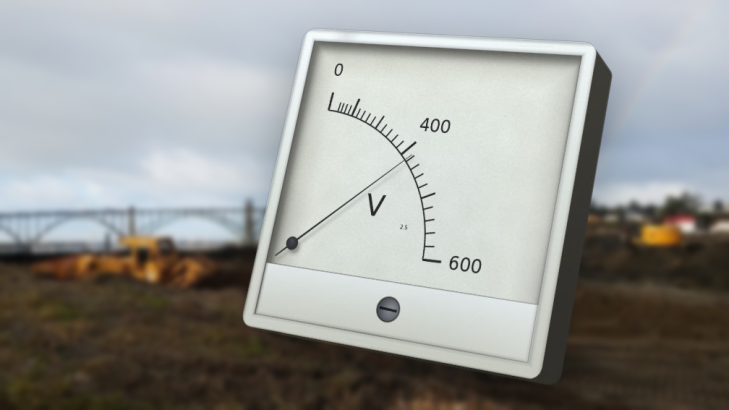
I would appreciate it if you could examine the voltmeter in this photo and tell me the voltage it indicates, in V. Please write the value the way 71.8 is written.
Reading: 420
